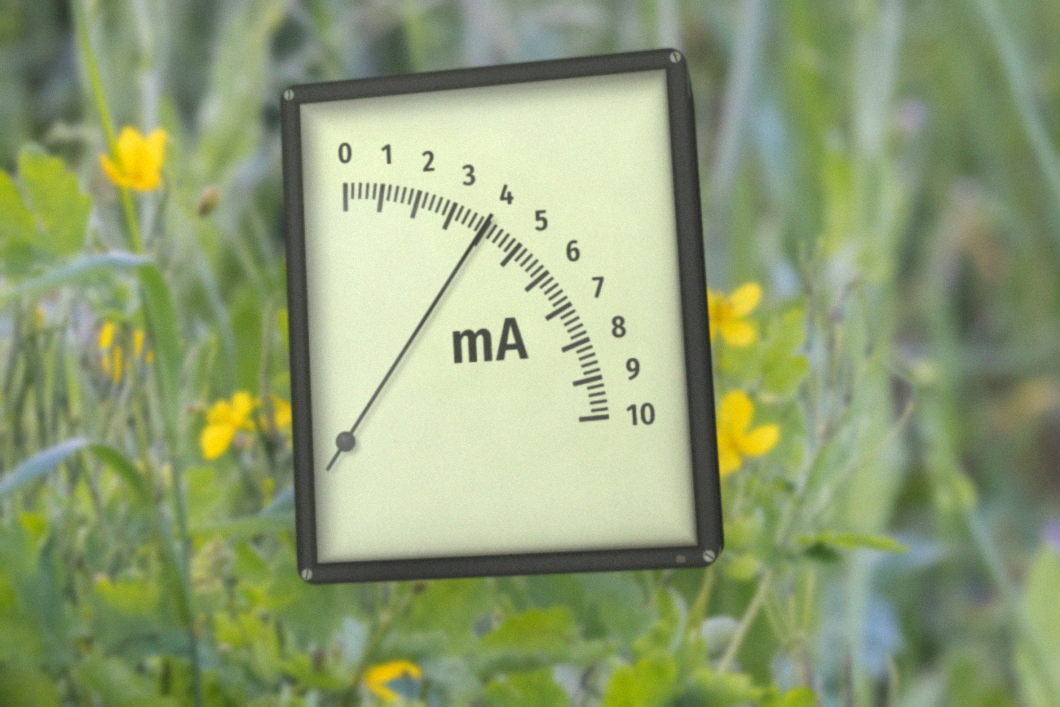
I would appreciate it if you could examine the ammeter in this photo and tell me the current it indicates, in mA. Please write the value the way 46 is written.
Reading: 4
